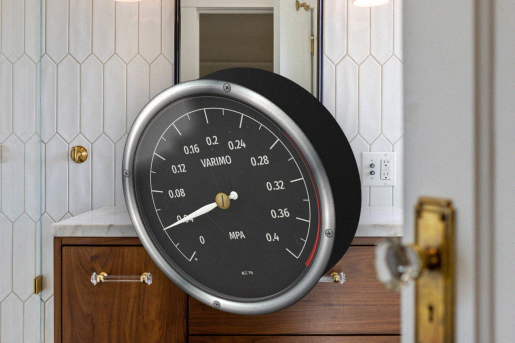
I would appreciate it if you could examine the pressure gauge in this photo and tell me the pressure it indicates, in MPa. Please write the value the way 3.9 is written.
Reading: 0.04
